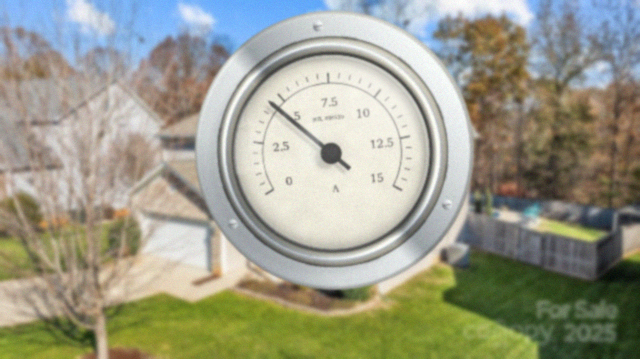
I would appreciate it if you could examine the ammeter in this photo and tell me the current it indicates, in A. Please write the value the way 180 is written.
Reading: 4.5
